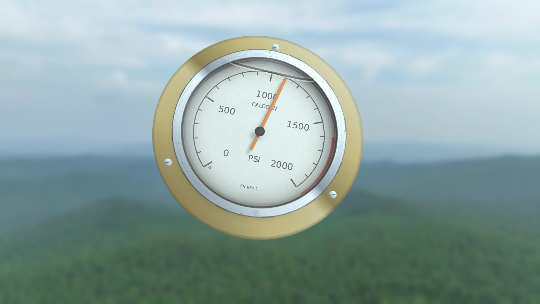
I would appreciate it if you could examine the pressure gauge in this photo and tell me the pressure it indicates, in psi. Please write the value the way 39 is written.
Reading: 1100
